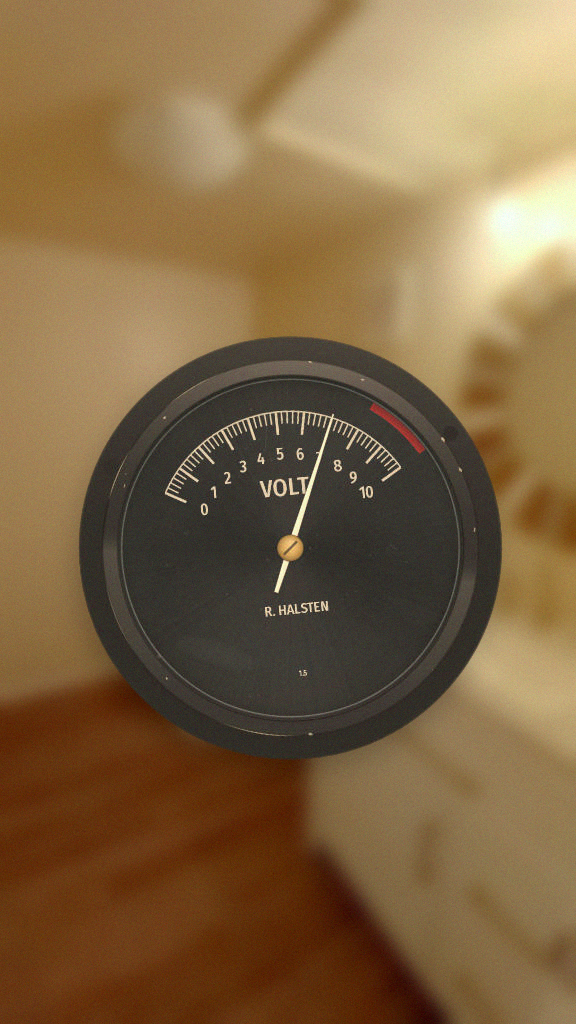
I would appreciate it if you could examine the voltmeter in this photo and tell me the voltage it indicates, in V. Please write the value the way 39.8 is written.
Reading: 7
